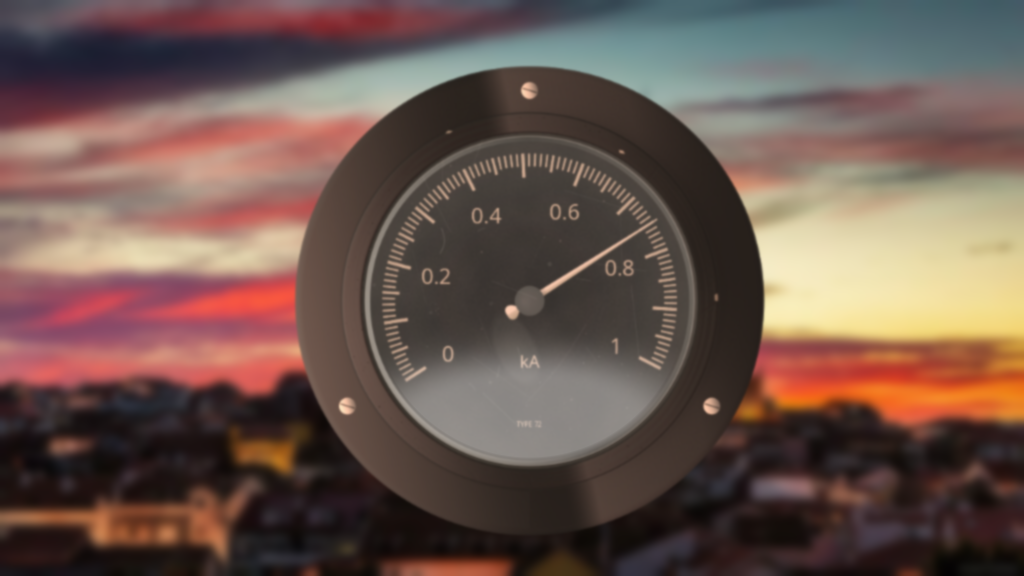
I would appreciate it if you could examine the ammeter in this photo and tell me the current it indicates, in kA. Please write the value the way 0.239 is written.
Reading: 0.75
